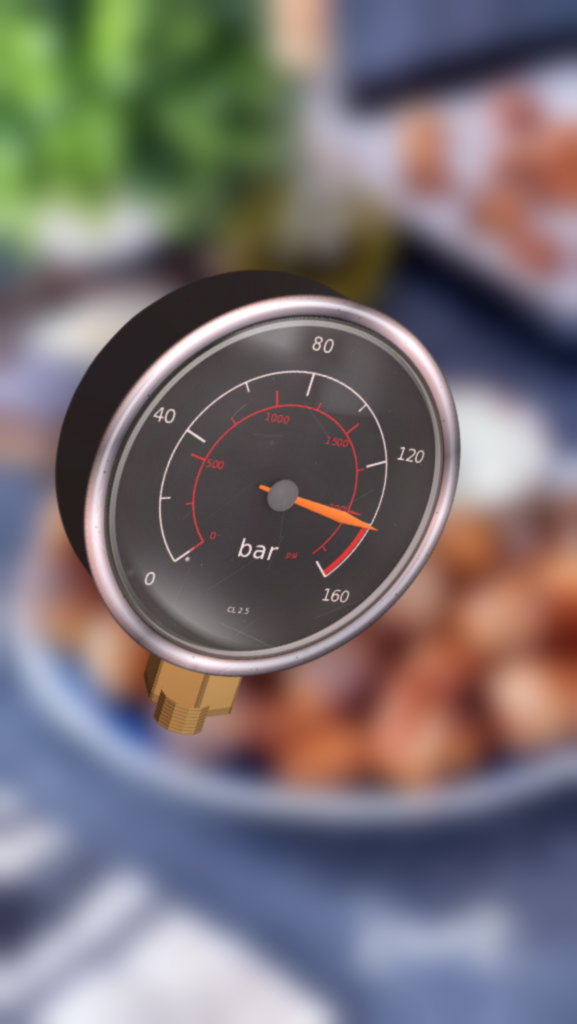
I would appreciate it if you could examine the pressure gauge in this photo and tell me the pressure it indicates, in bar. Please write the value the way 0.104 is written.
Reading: 140
